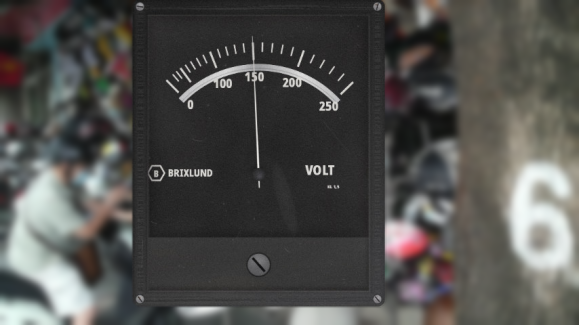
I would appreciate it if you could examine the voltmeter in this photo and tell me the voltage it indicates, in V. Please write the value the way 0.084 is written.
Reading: 150
